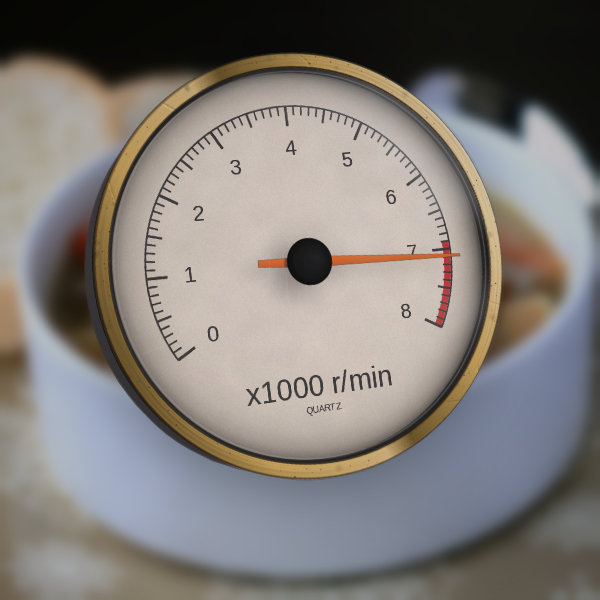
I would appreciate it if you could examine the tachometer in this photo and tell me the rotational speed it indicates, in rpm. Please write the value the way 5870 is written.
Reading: 7100
